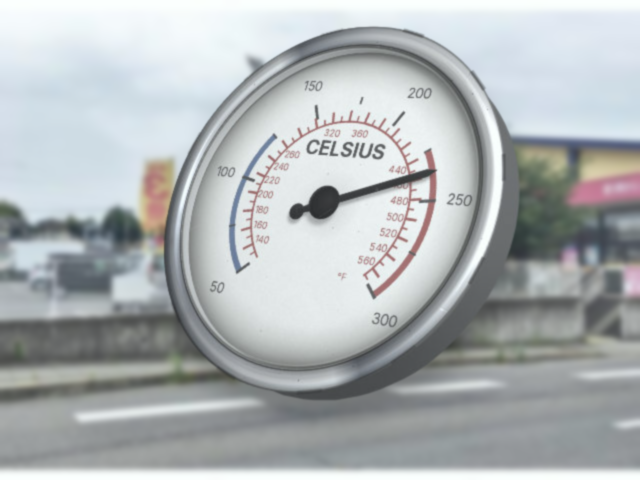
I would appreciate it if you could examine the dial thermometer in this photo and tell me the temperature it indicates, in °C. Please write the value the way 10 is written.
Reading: 237.5
